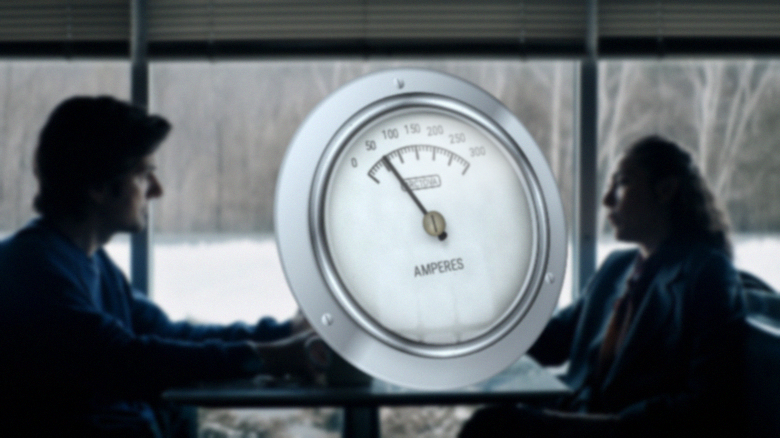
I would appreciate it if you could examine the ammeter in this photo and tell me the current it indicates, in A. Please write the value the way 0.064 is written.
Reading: 50
